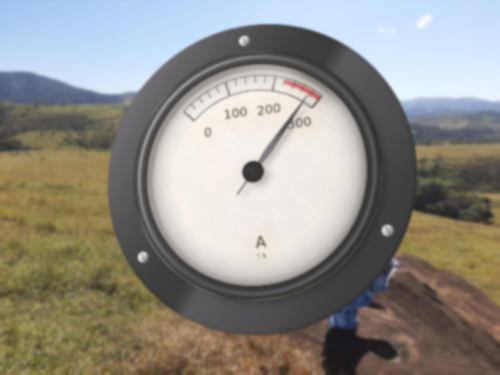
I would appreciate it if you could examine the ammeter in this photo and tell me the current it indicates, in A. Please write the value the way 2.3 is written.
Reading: 280
